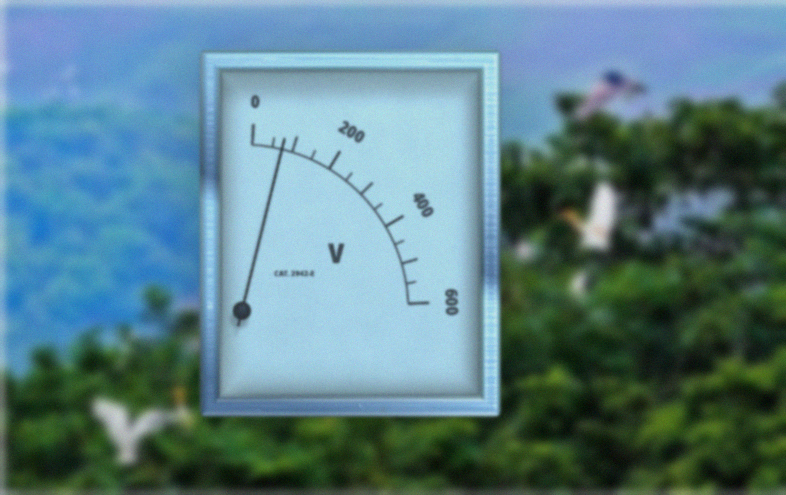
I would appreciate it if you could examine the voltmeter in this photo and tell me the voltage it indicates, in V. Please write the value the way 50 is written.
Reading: 75
